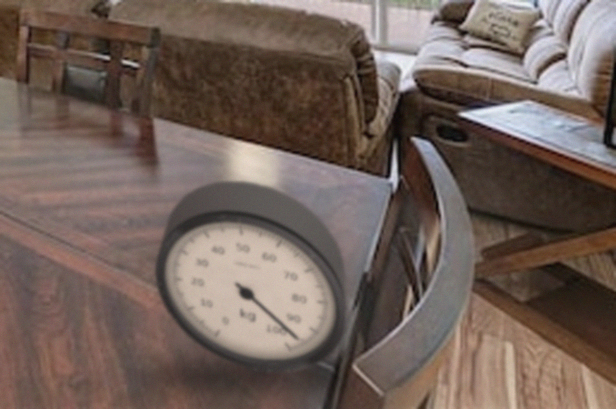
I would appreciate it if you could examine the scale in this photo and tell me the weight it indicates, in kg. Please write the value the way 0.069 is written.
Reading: 95
